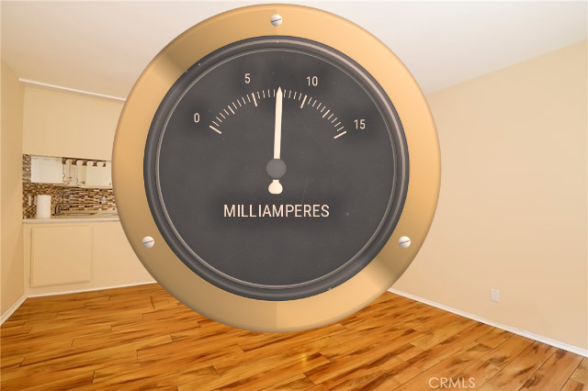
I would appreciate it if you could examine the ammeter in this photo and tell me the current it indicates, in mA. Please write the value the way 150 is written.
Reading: 7.5
